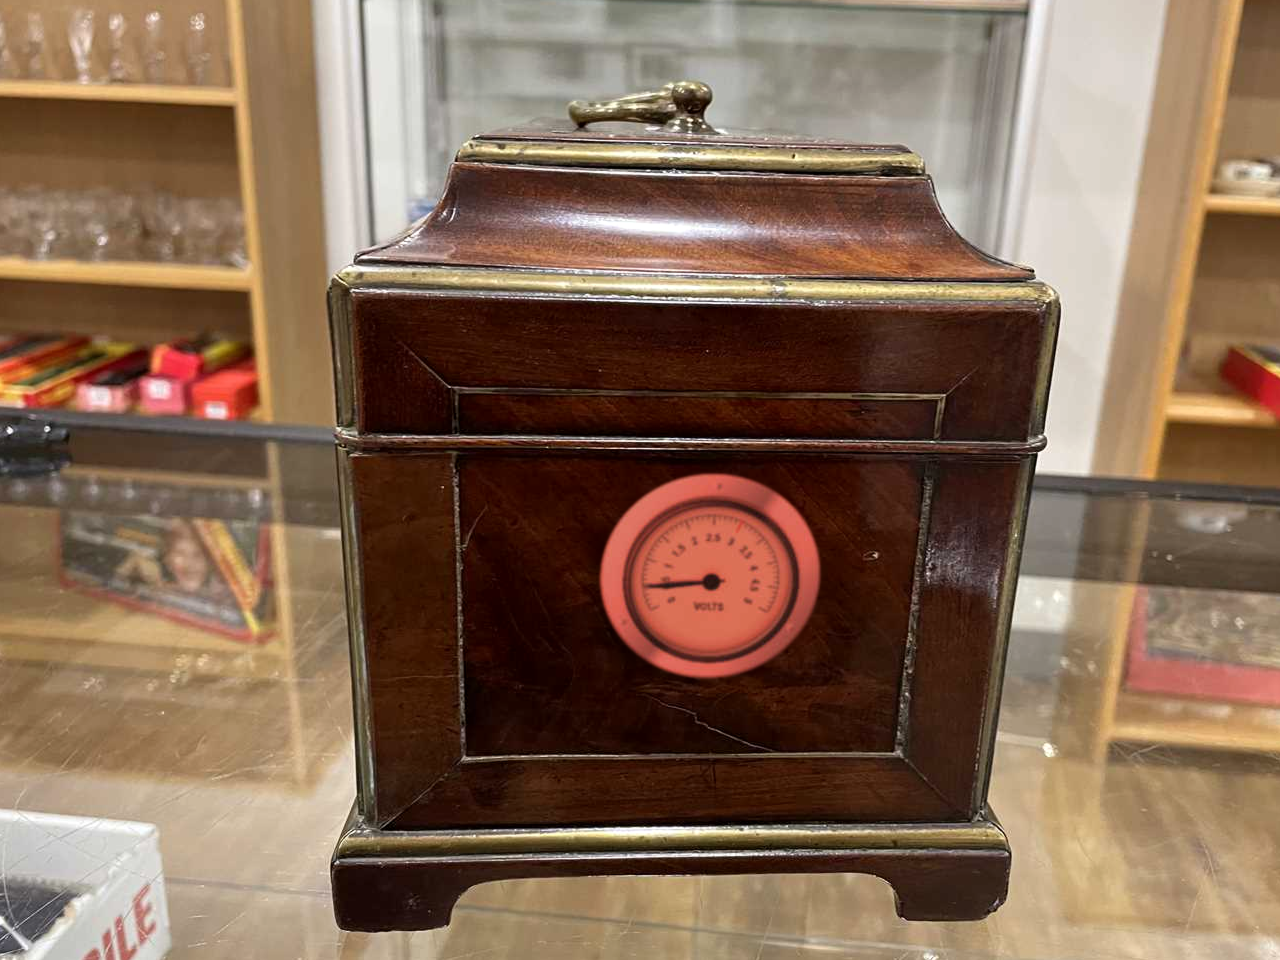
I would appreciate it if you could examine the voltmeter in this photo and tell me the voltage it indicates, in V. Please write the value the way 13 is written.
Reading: 0.5
